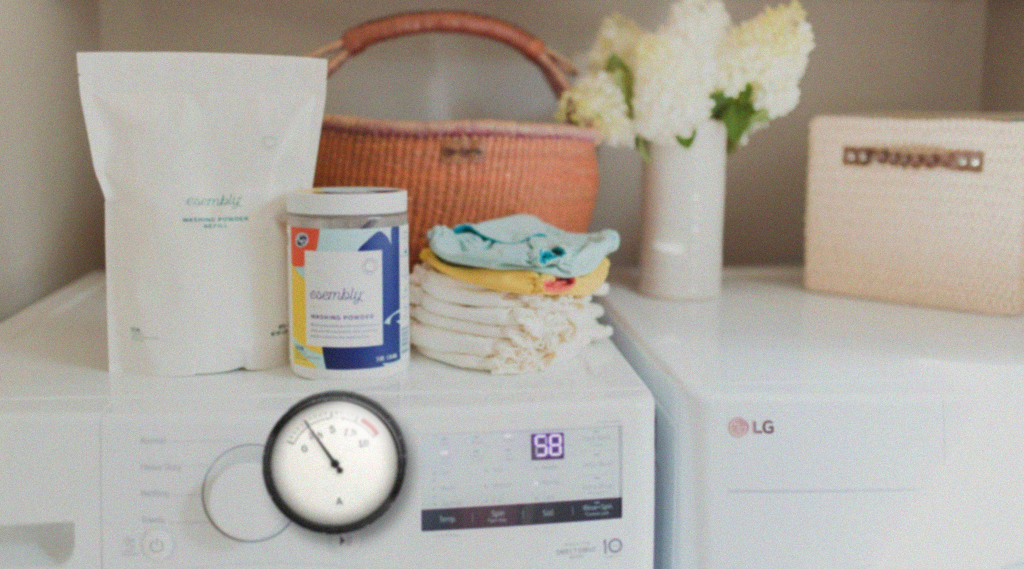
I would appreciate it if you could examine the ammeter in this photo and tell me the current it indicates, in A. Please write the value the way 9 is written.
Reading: 2.5
